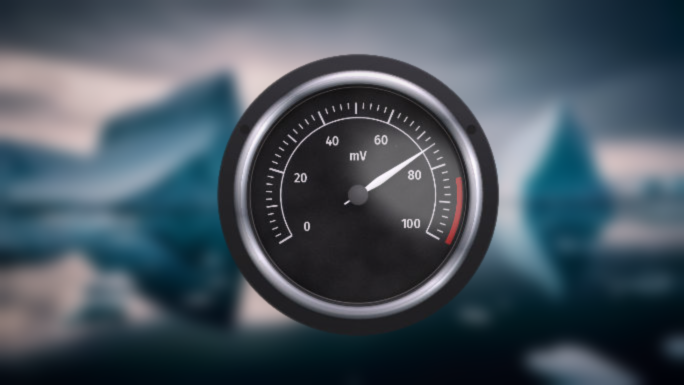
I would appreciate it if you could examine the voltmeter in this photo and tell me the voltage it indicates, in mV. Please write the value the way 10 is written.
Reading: 74
